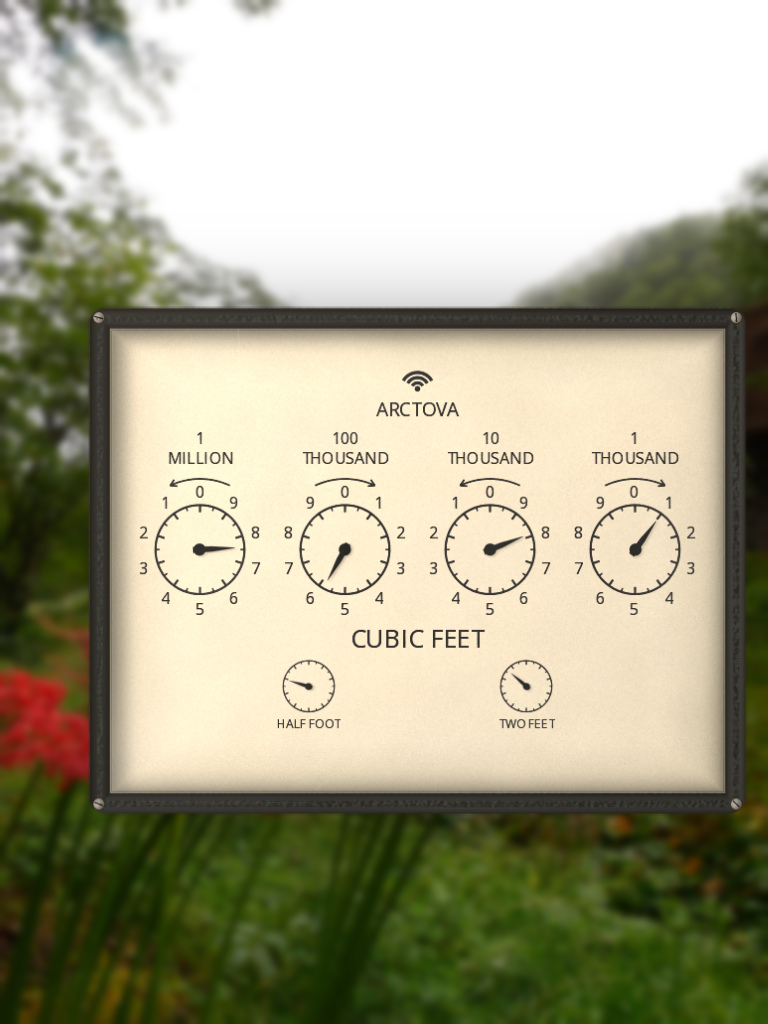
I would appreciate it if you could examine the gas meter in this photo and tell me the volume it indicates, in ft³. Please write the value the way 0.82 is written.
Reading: 758100
